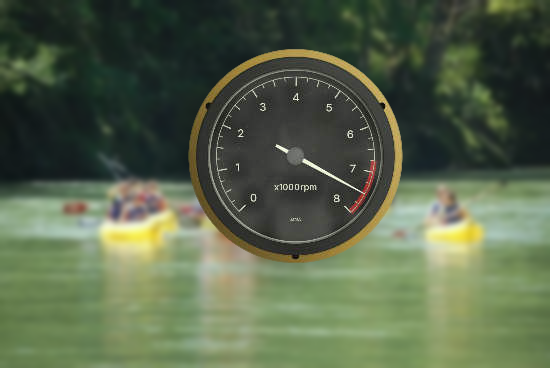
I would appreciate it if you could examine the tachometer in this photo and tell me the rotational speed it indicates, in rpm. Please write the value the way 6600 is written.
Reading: 7500
